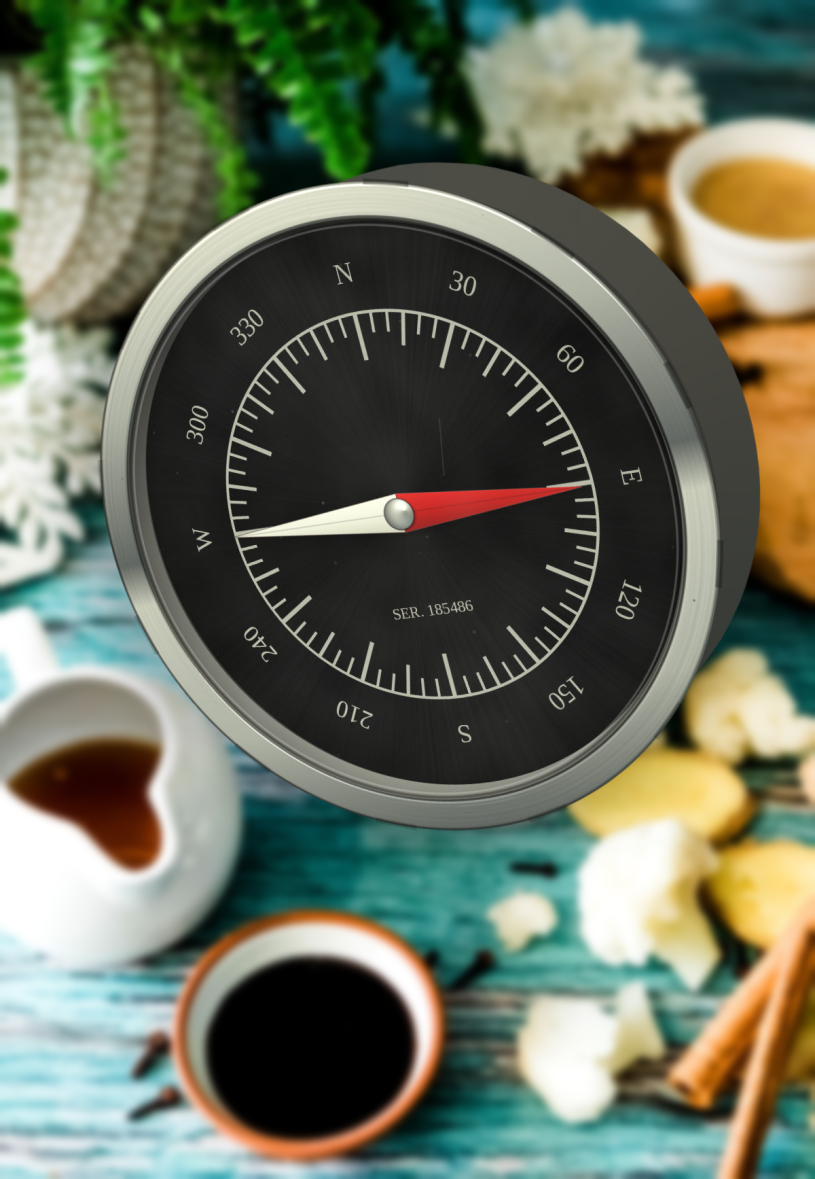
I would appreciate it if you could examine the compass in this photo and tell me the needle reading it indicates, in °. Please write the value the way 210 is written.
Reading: 90
